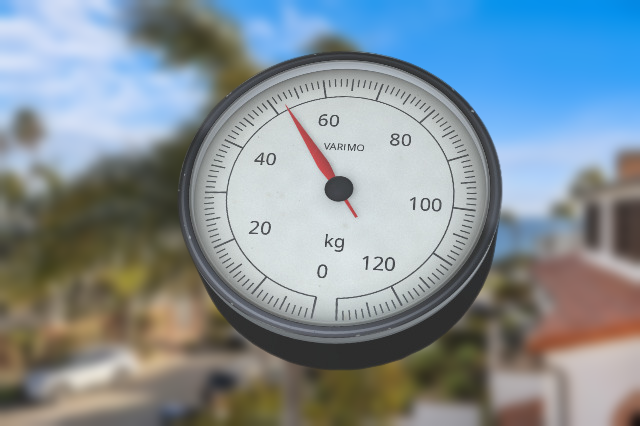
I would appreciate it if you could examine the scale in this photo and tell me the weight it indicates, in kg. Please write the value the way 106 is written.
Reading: 52
